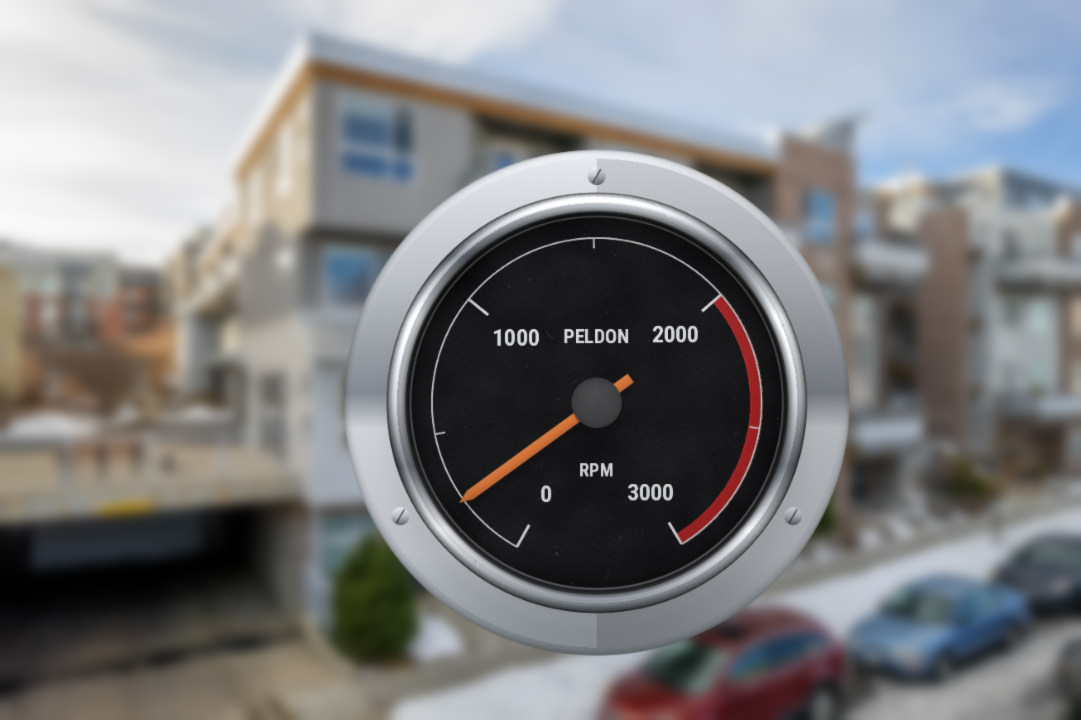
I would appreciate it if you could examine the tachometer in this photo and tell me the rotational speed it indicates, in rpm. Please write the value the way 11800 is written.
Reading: 250
